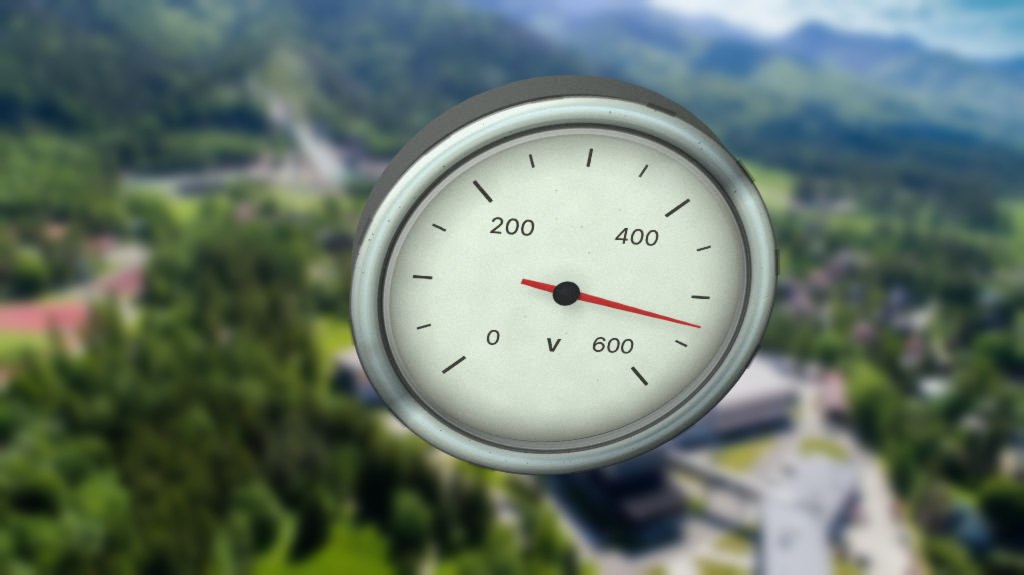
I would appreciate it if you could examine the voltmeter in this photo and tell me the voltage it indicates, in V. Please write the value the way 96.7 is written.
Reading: 525
